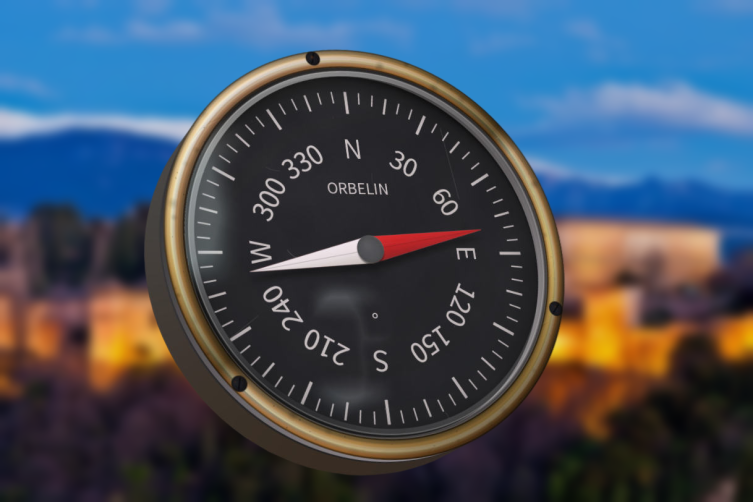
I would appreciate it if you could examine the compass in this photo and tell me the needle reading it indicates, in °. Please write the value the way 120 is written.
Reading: 80
